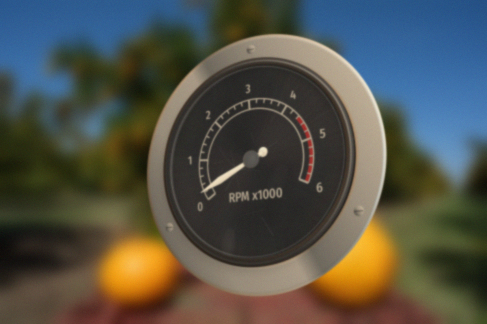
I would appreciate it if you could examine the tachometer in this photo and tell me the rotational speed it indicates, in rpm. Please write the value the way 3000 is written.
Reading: 200
